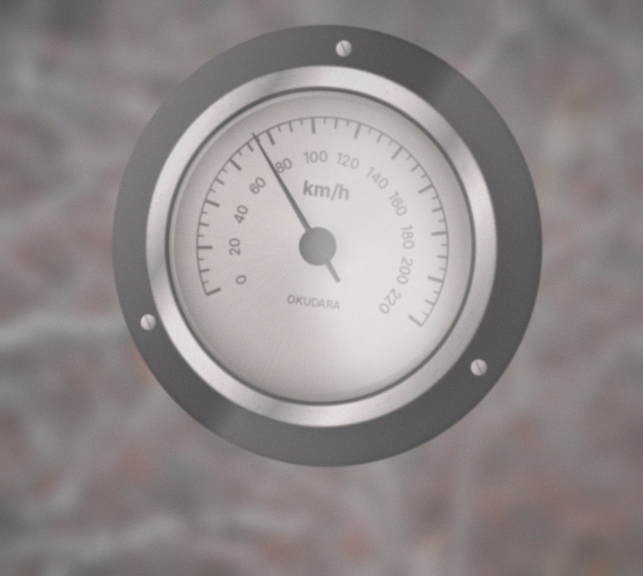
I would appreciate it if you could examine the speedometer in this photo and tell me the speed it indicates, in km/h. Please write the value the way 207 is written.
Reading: 75
